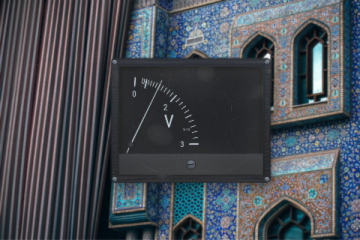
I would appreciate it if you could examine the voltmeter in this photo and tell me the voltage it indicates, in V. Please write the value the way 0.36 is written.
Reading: 1.5
